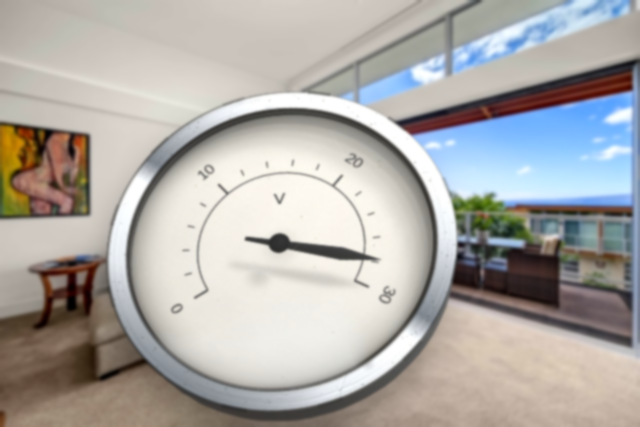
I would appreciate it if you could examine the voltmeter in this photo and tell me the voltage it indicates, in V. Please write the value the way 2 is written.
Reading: 28
